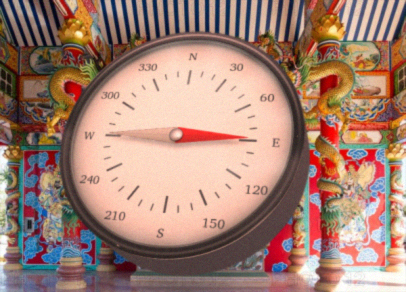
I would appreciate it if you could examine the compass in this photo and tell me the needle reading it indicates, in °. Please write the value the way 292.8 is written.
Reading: 90
